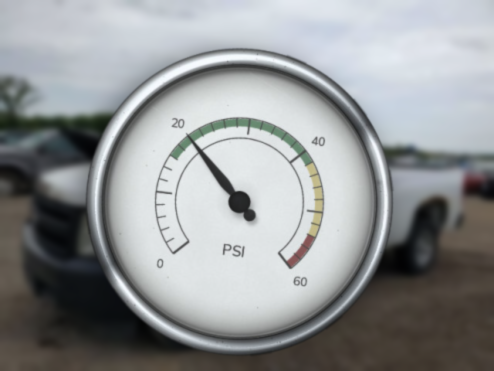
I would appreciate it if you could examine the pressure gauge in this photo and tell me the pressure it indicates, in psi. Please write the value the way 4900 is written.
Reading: 20
